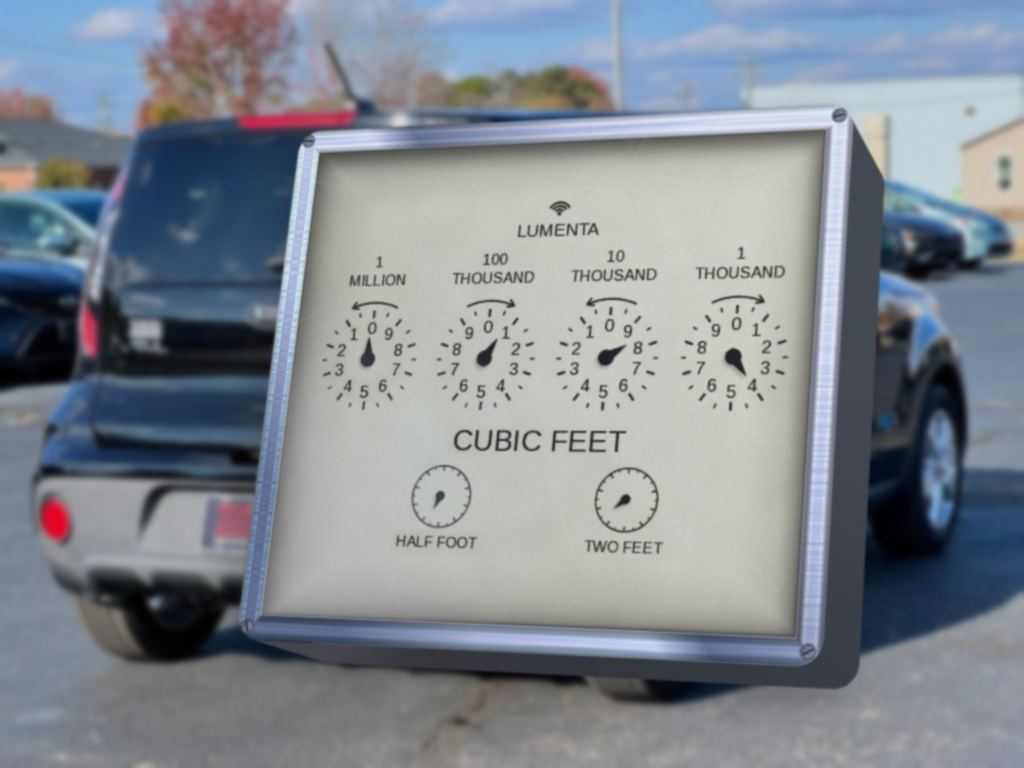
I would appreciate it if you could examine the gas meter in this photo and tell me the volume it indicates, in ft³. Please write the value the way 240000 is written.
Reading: 8400
